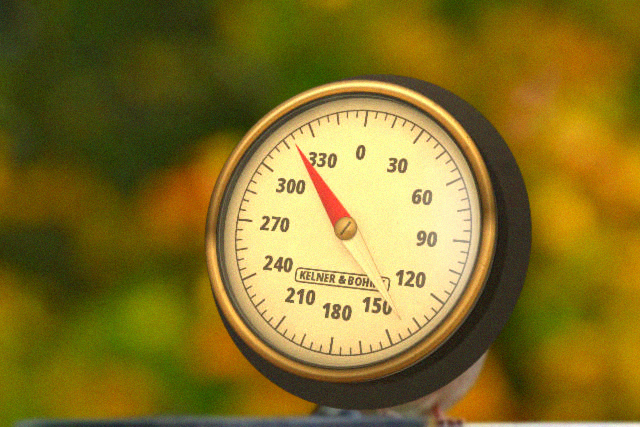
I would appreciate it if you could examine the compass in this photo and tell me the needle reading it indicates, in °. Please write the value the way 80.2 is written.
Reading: 320
